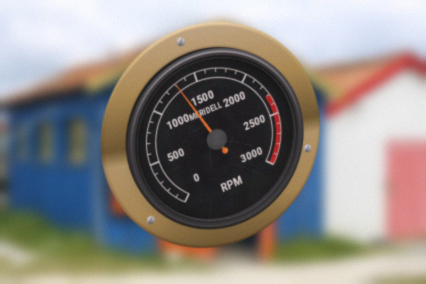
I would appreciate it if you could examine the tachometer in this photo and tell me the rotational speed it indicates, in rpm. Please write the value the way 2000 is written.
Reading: 1300
